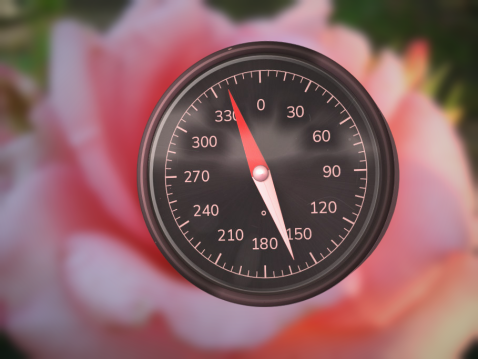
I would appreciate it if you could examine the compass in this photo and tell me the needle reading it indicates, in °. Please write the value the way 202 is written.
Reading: 340
